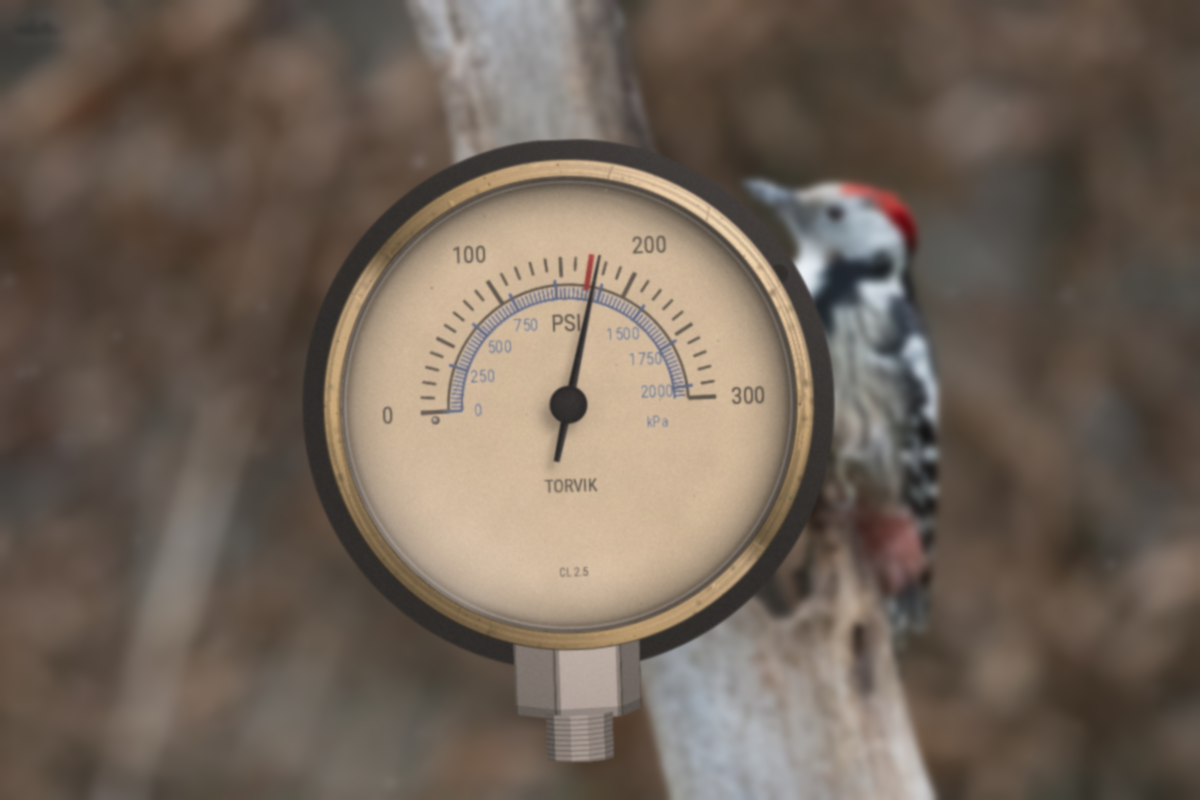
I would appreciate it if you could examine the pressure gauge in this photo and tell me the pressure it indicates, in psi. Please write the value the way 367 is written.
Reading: 175
